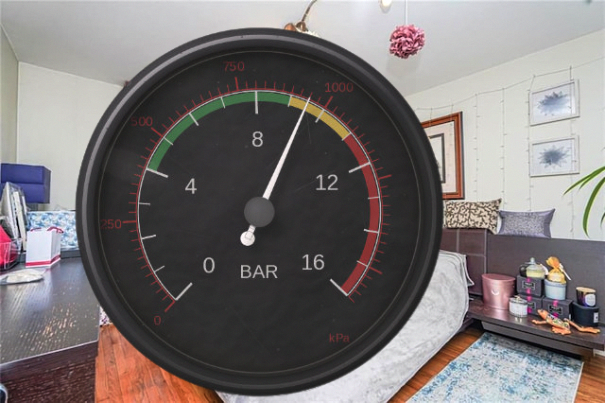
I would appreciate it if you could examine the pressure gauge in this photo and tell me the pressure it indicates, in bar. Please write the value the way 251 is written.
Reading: 9.5
